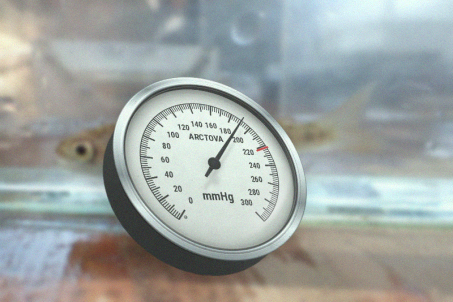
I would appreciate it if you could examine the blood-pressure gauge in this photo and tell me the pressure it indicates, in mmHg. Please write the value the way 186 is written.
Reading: 190
